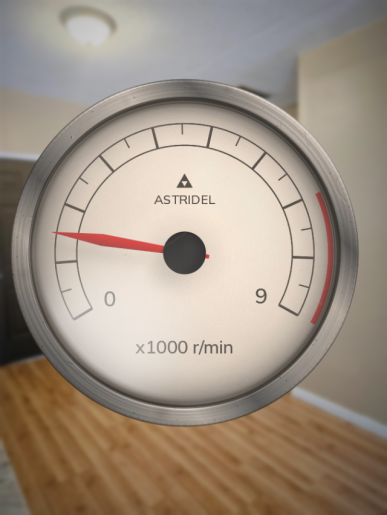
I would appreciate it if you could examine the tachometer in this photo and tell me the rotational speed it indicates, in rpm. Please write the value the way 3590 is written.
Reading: 1500
